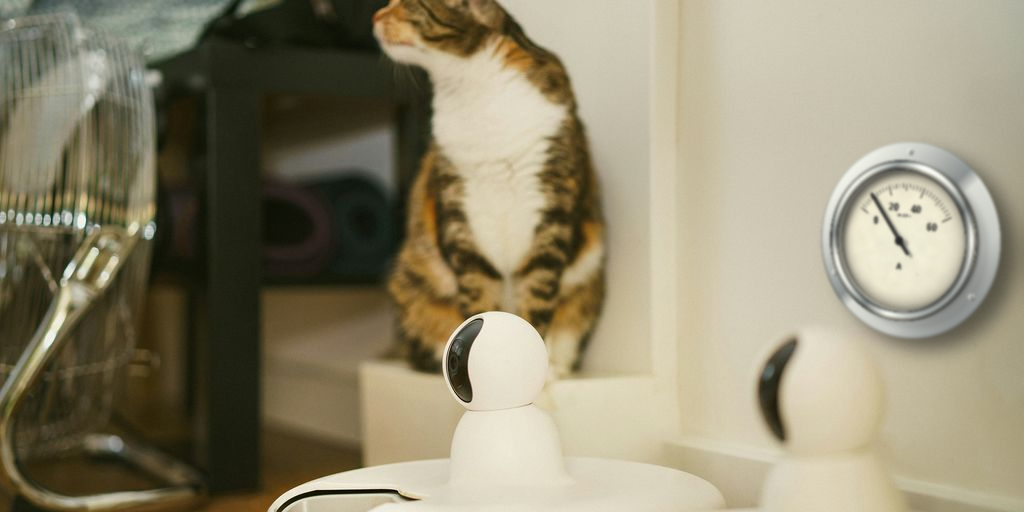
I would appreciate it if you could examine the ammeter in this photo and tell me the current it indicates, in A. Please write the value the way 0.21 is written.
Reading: 10
